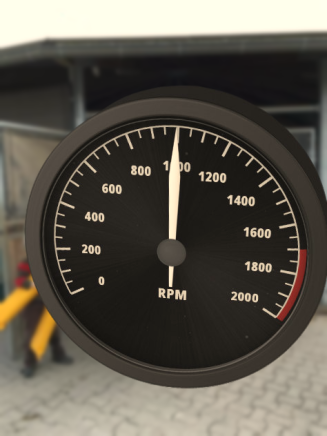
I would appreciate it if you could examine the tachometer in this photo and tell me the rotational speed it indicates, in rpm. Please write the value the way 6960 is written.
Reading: 1000
